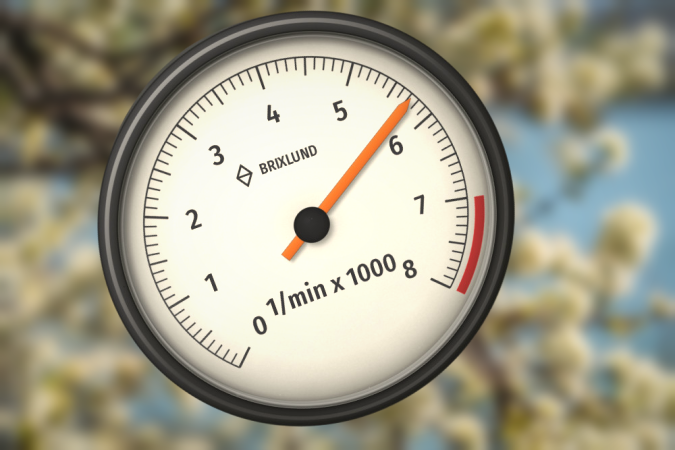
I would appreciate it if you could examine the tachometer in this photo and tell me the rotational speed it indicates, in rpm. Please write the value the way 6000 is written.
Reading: 5700
